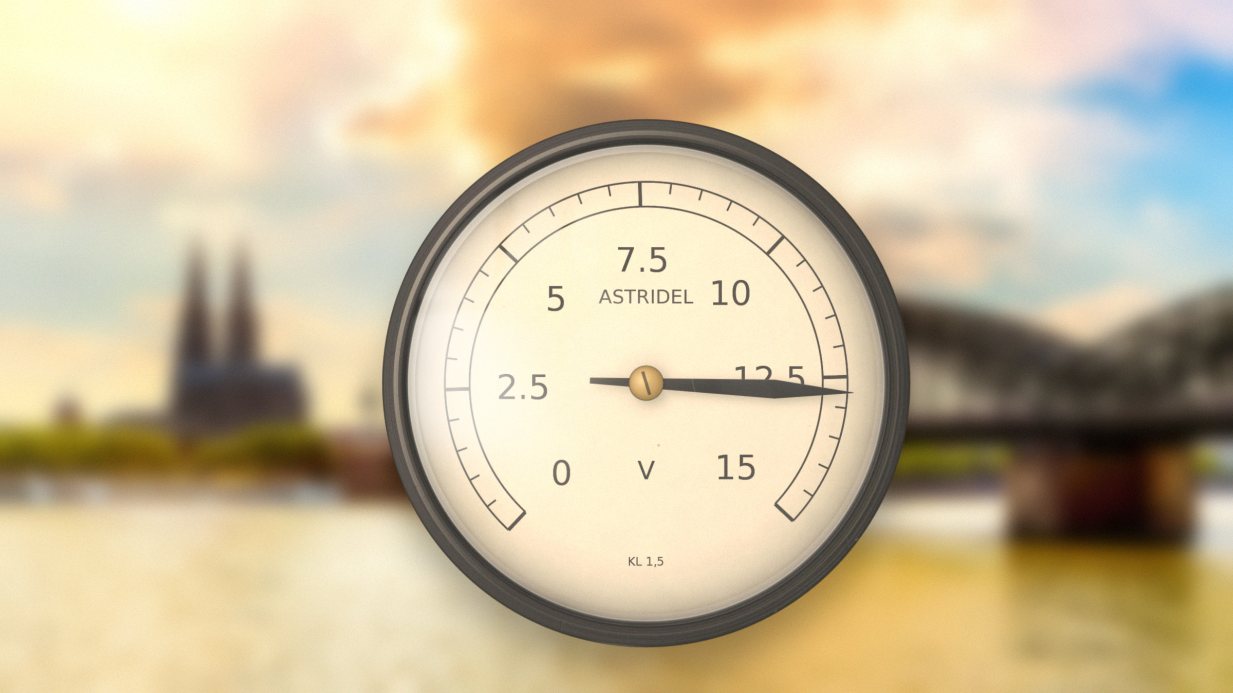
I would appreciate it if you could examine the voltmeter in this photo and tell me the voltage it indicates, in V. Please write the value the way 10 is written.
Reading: 12.75
